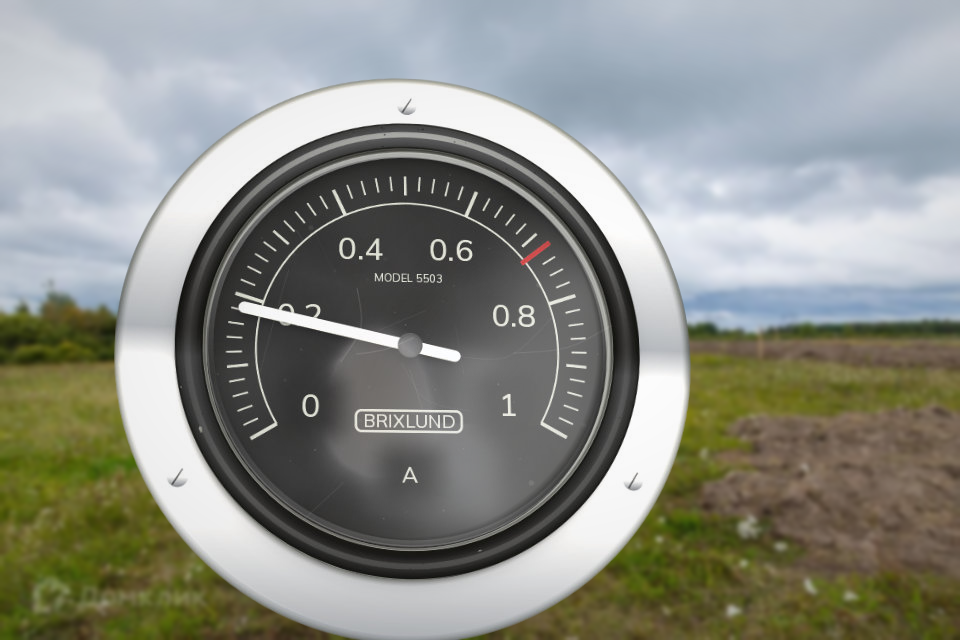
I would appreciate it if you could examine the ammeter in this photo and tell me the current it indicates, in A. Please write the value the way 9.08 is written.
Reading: 0.18
